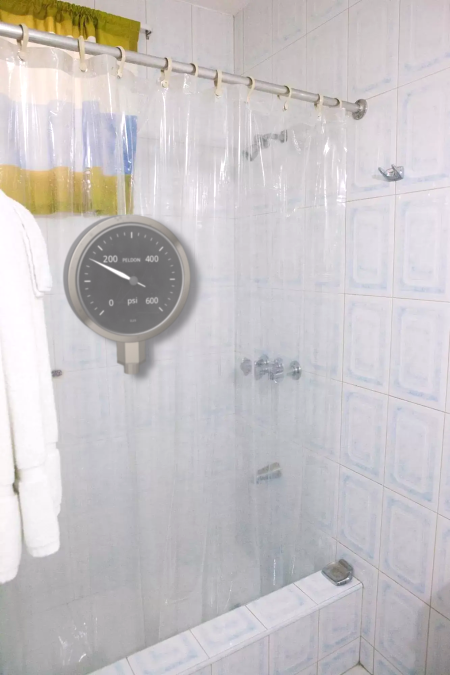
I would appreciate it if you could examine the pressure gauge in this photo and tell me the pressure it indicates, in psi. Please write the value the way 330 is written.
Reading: 160
